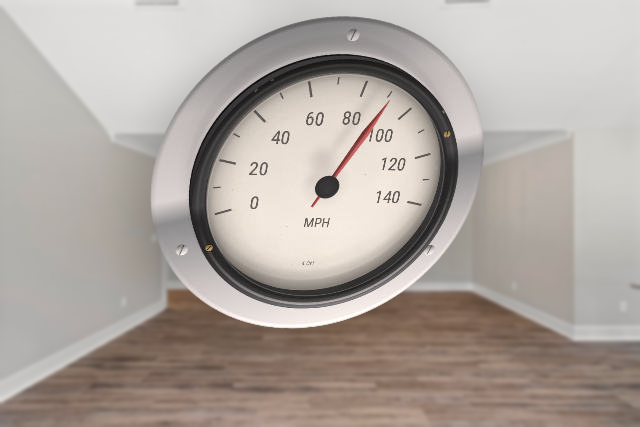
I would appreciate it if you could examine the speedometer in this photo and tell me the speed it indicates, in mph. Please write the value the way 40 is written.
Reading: 90
